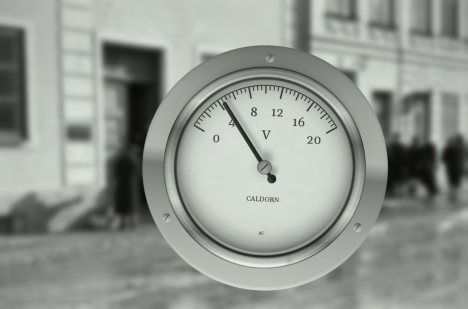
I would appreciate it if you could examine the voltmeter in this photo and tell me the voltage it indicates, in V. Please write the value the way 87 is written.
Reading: 4.5
